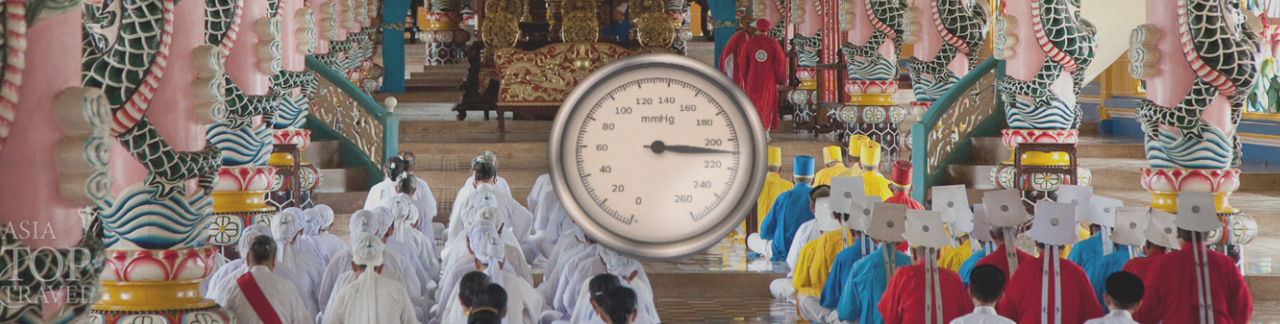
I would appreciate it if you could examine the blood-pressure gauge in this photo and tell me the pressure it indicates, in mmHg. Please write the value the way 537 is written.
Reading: 210
